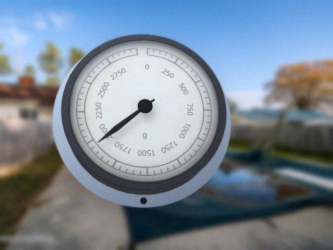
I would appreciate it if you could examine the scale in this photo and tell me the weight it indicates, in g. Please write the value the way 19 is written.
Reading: 1950
